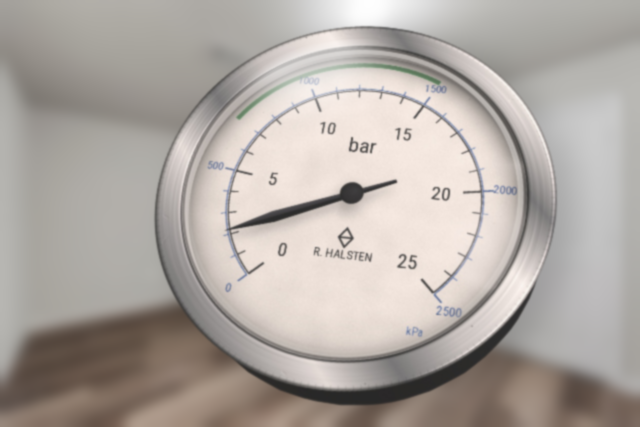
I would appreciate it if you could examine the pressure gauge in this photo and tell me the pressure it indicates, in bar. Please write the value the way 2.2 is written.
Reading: 2
